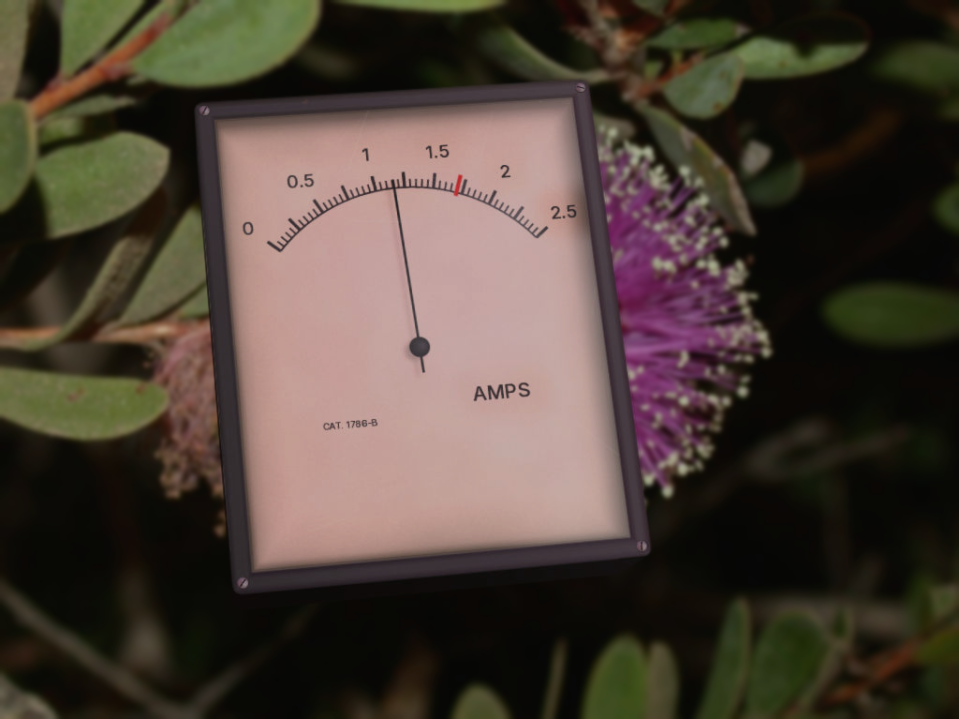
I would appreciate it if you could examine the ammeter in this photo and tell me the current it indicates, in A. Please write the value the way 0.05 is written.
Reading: 1.15
